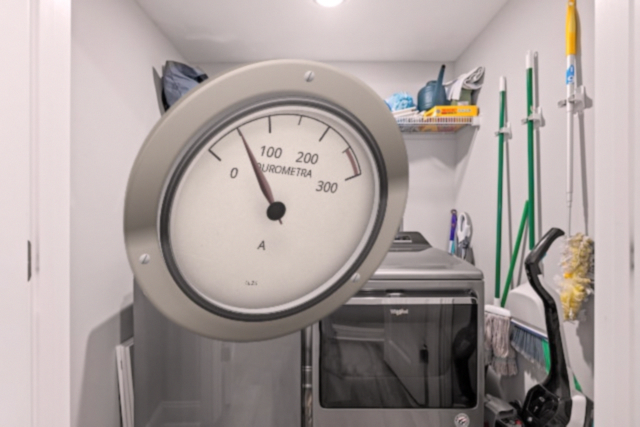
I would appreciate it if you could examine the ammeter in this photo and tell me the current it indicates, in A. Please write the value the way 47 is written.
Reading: 50
